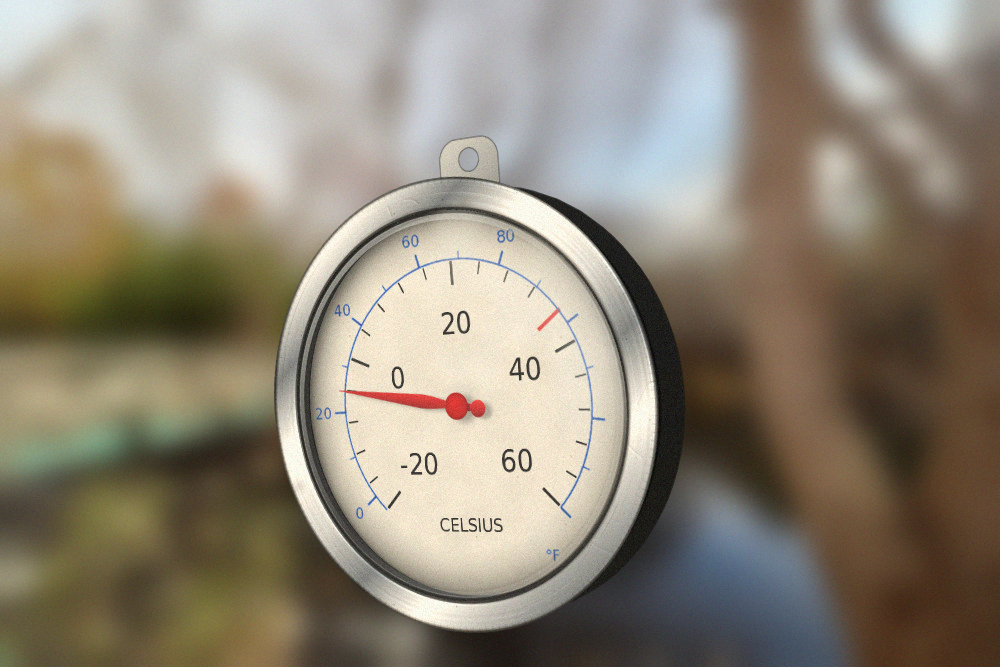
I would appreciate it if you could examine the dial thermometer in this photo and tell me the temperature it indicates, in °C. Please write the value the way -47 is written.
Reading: -4
